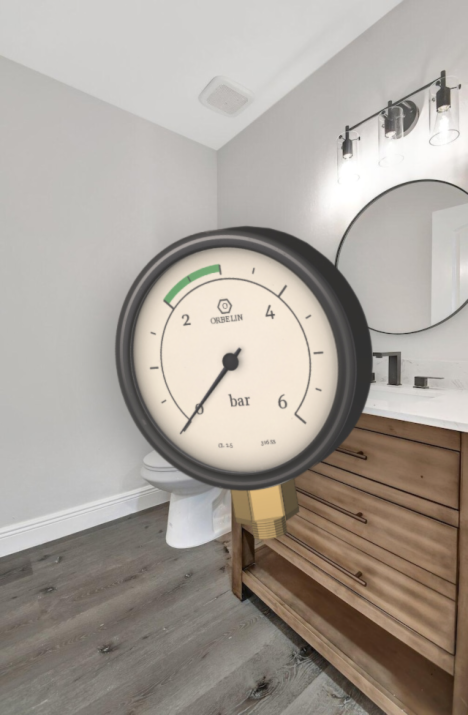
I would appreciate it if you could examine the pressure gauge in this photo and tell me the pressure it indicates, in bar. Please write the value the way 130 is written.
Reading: 0
